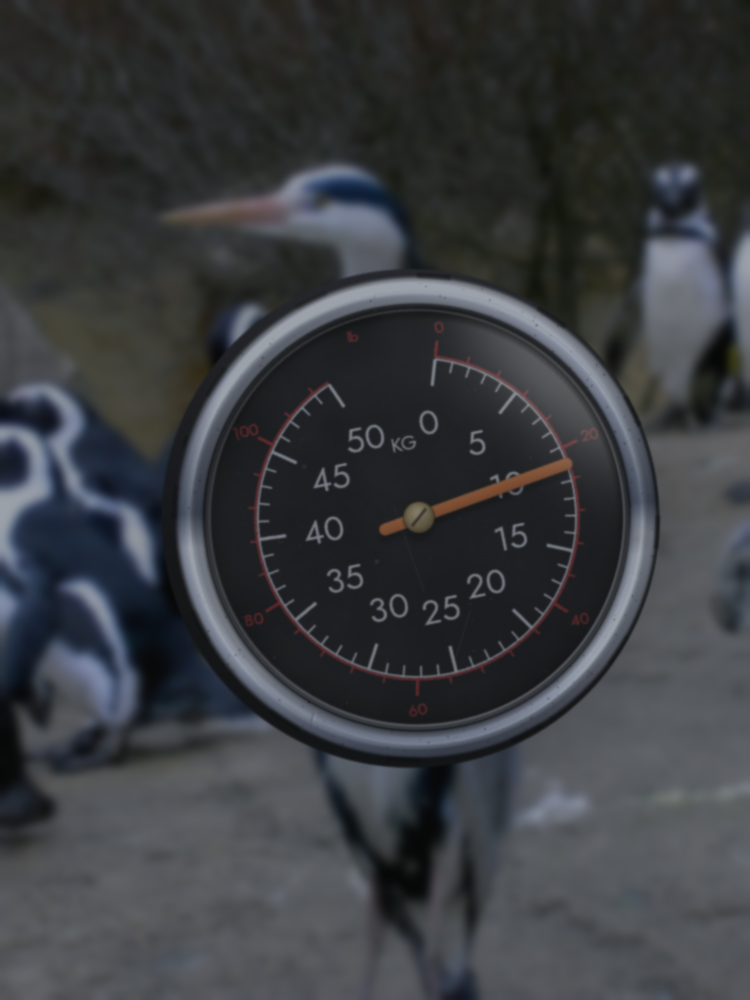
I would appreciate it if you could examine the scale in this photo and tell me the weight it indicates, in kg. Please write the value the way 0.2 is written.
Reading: 10
